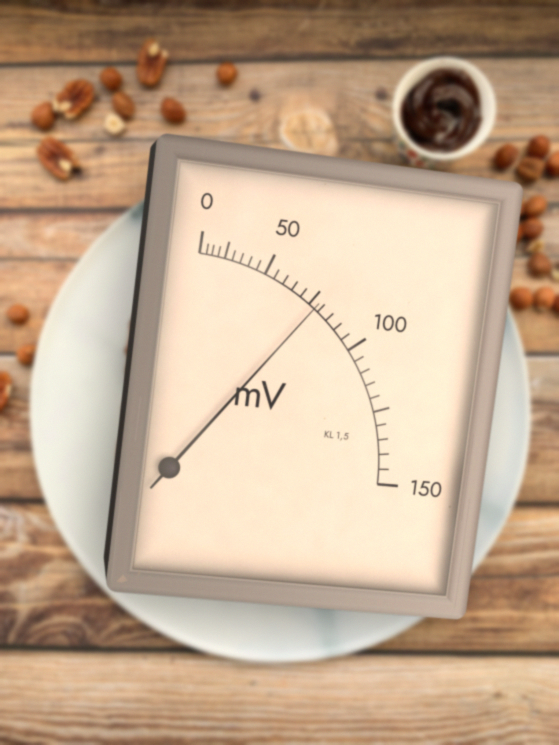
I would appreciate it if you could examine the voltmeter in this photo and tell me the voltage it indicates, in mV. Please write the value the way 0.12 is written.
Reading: 77.5
